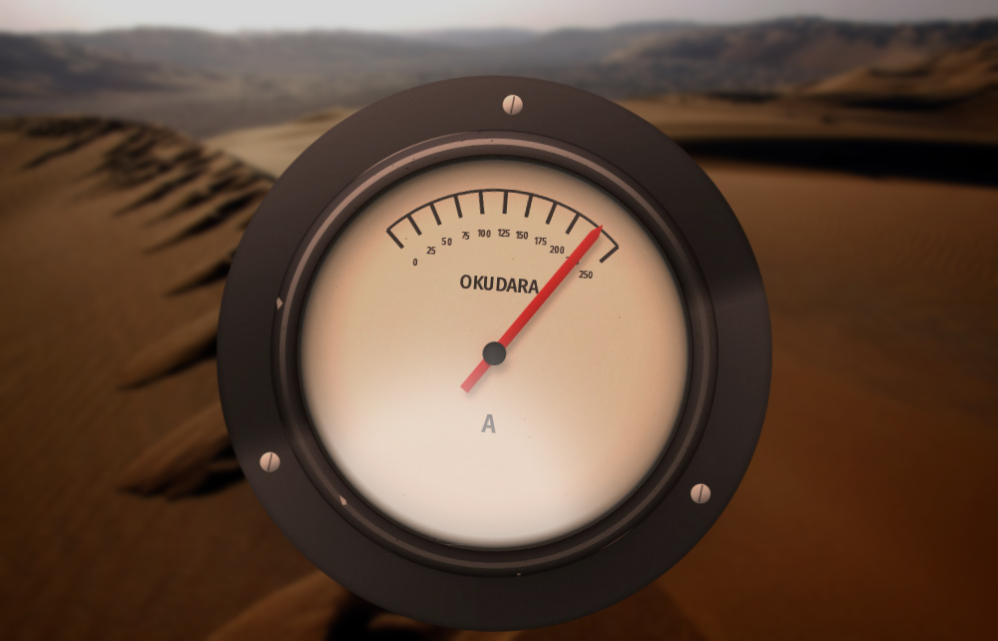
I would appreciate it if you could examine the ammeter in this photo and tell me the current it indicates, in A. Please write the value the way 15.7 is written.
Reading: 225
